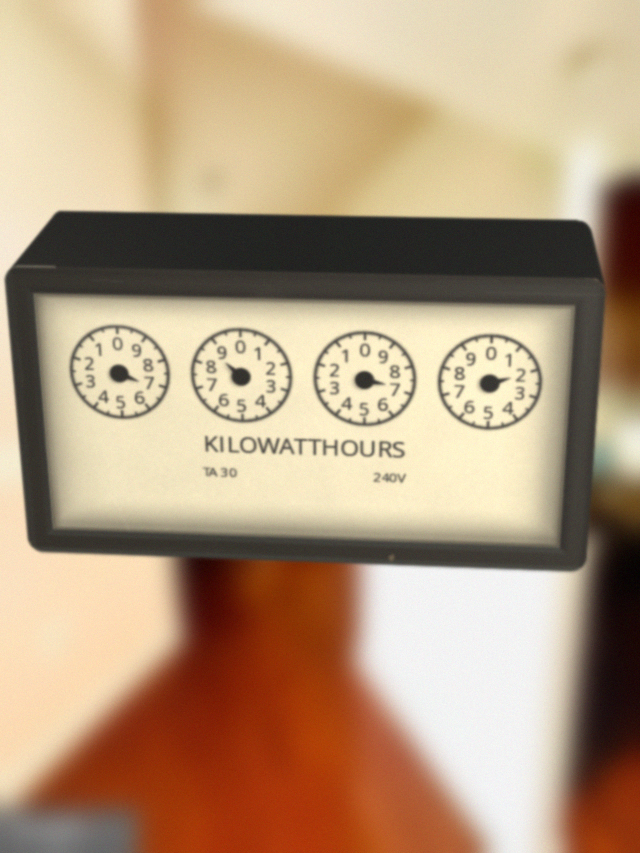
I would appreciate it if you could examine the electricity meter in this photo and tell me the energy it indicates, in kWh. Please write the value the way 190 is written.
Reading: 6872
